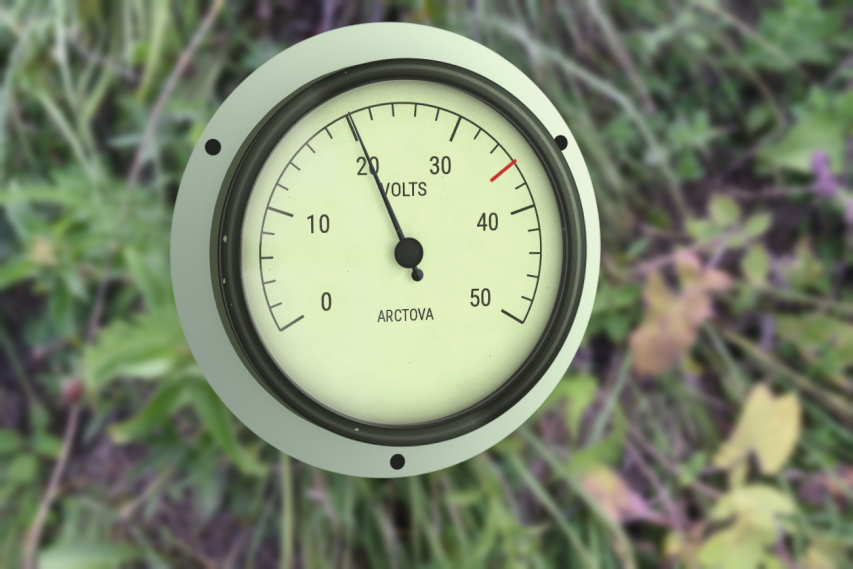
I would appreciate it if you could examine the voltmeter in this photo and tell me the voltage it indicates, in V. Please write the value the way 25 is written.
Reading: 20
